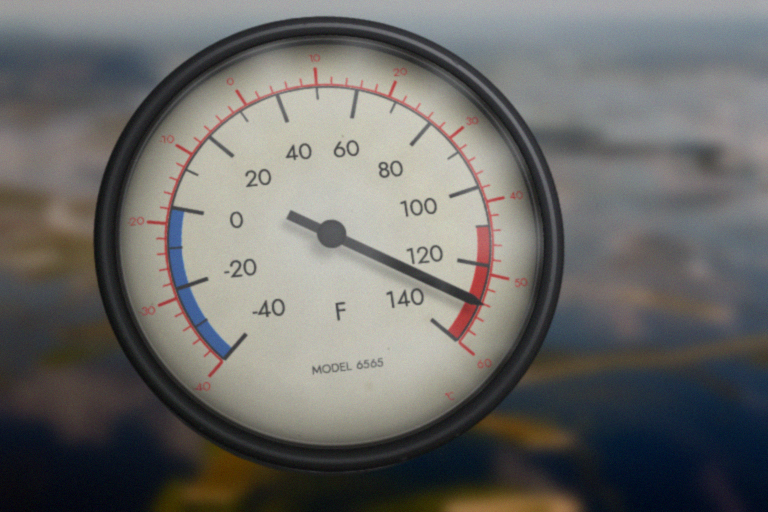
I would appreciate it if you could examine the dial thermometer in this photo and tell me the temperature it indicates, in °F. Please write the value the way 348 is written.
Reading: 130
